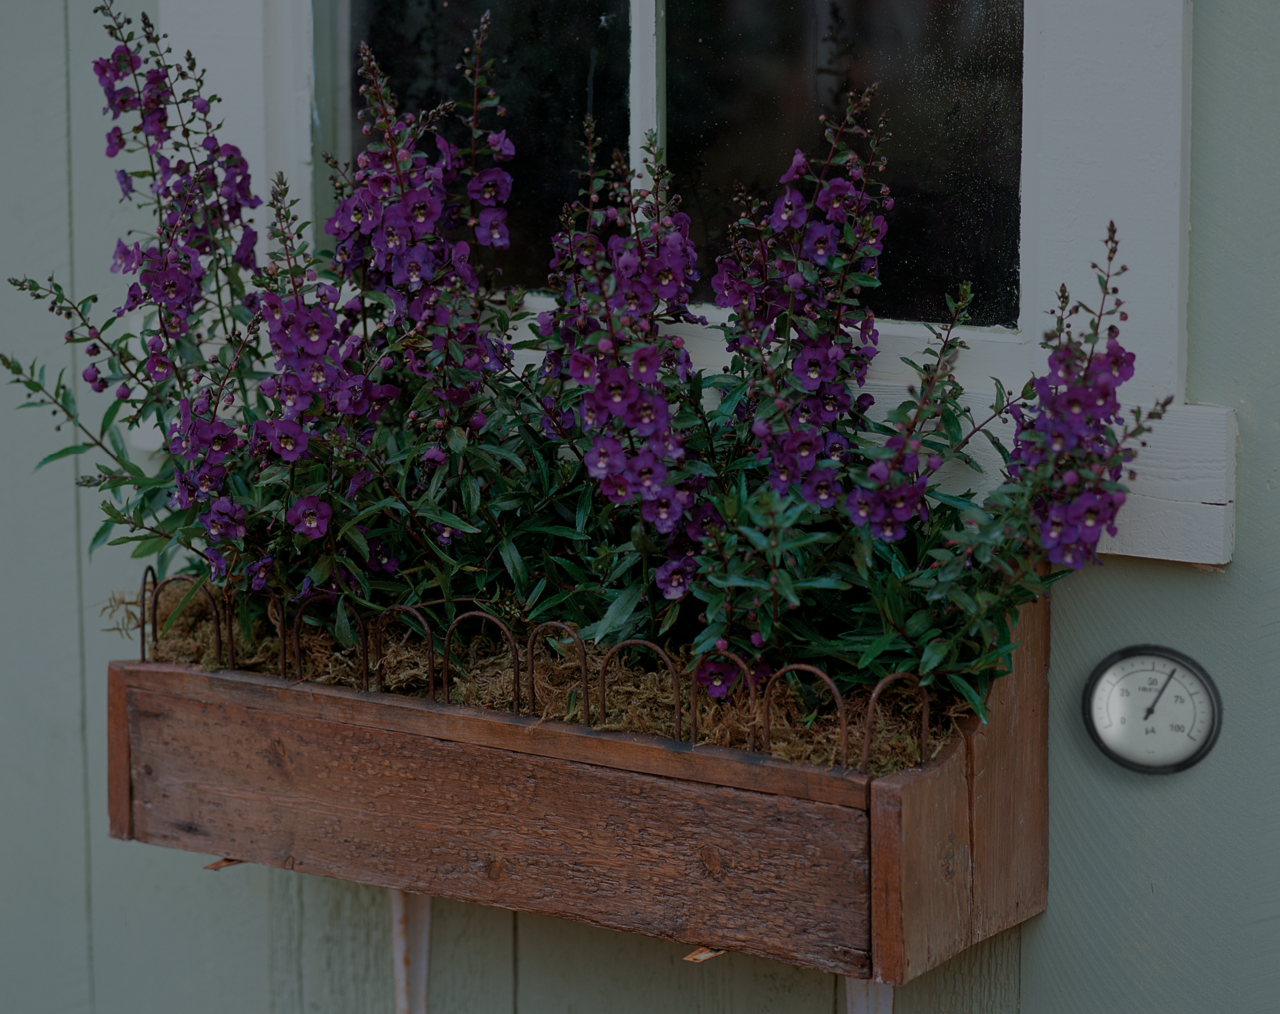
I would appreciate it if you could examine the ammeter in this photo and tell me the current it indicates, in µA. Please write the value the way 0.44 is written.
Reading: 60
